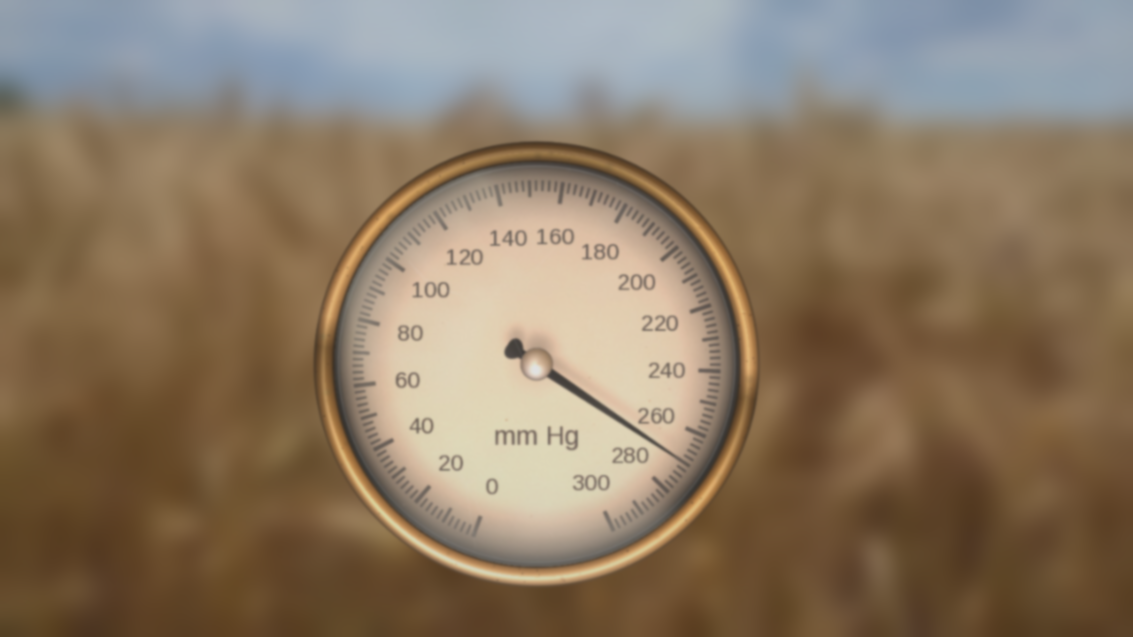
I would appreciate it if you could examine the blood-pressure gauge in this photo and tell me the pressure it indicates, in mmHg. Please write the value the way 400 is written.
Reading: 270
